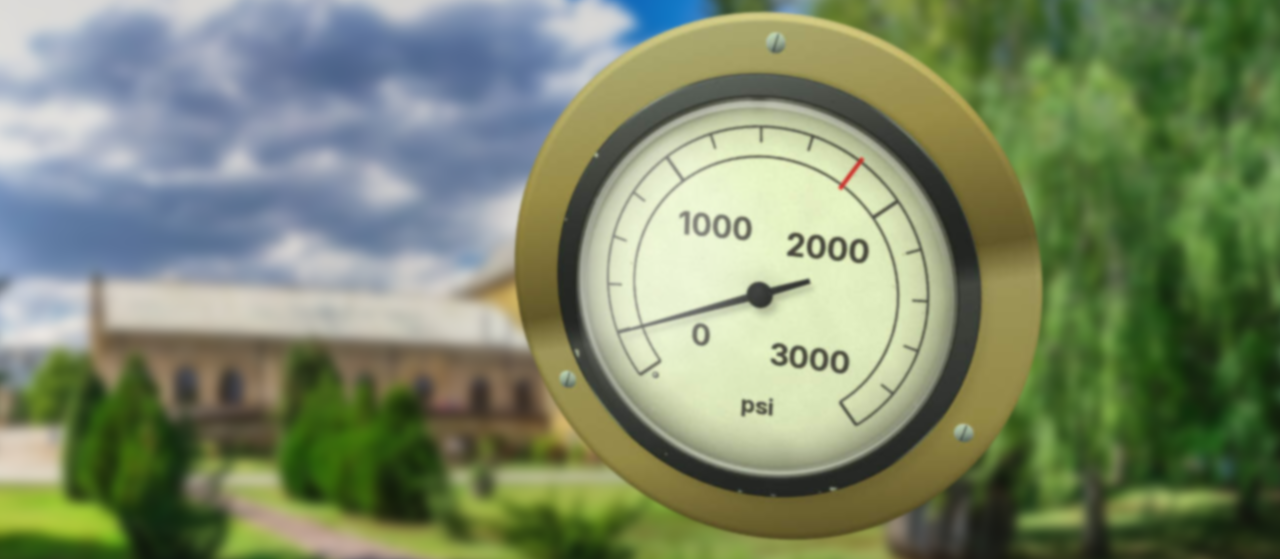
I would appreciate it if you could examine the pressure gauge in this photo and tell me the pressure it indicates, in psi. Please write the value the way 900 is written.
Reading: 200
